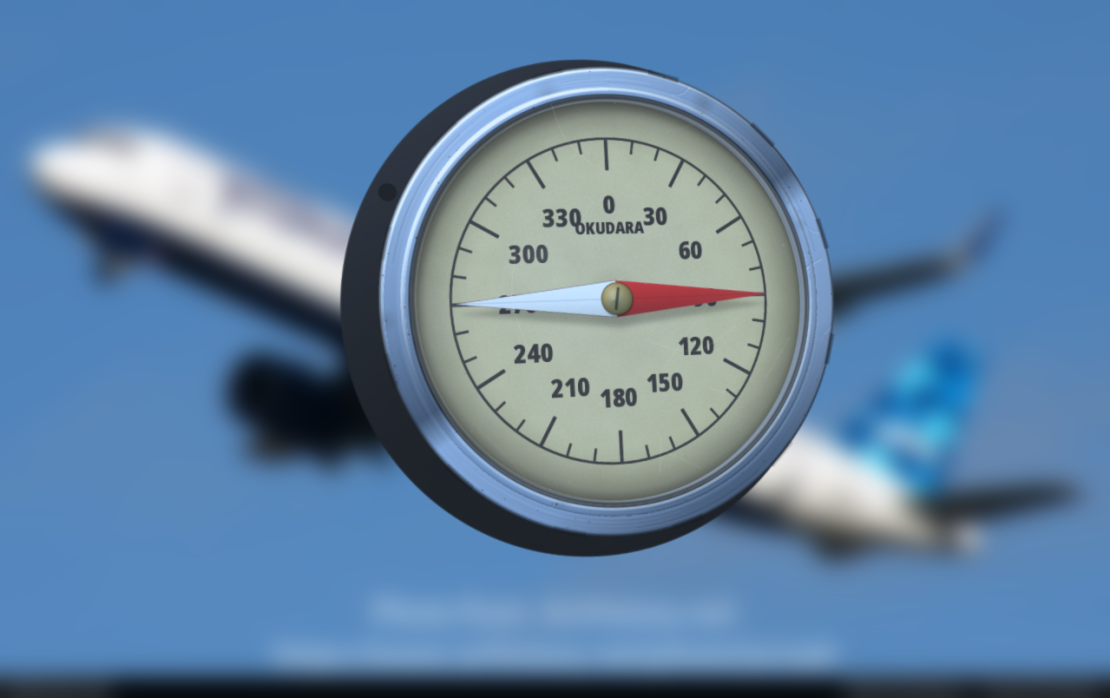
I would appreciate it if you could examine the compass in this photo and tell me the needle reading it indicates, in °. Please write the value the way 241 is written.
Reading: 90
